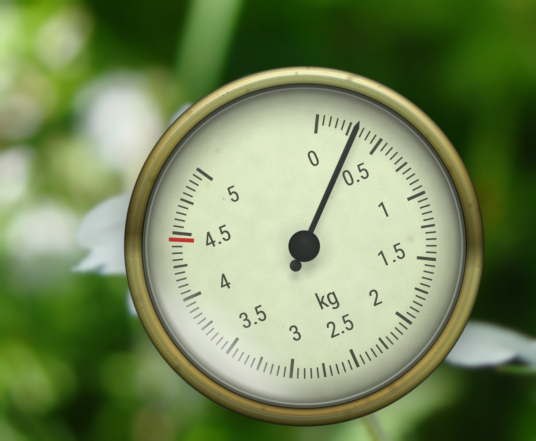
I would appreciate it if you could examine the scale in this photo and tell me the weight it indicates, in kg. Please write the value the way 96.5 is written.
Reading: 0.3
